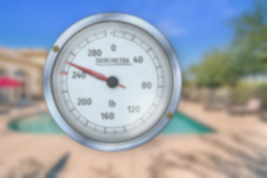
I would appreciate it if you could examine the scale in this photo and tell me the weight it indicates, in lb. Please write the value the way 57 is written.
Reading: 250
